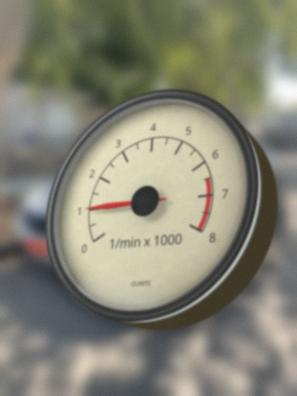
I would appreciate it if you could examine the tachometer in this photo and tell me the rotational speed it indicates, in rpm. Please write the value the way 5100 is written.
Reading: 1000
